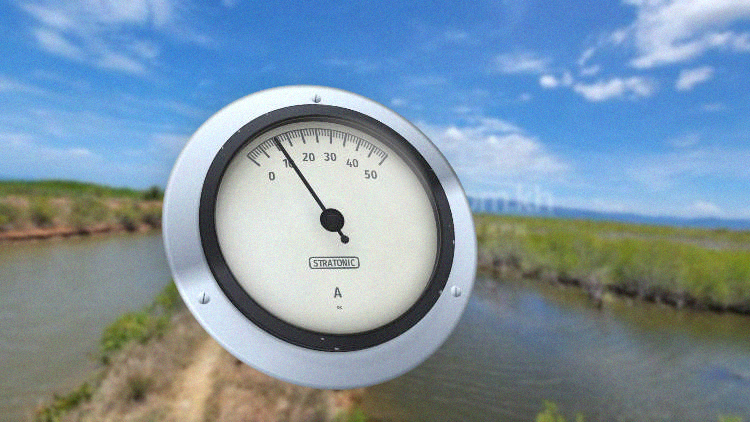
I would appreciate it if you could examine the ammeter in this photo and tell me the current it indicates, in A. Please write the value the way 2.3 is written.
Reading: 10
